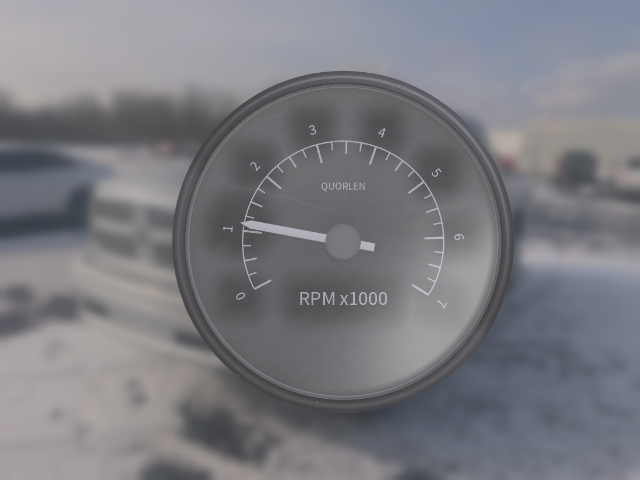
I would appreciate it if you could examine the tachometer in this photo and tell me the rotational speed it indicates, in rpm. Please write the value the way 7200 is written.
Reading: 1125
